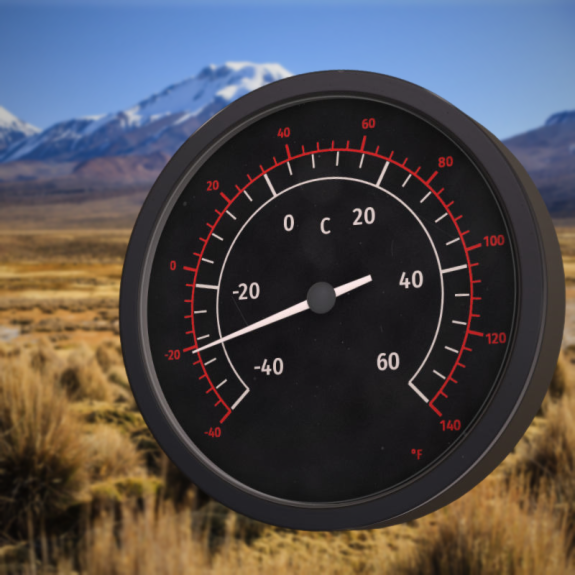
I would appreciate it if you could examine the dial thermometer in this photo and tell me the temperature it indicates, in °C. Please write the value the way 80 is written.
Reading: -30
